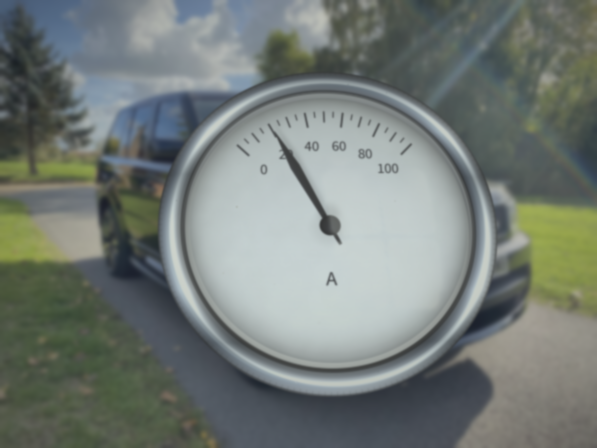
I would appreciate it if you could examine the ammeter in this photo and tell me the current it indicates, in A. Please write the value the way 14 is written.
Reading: 20
